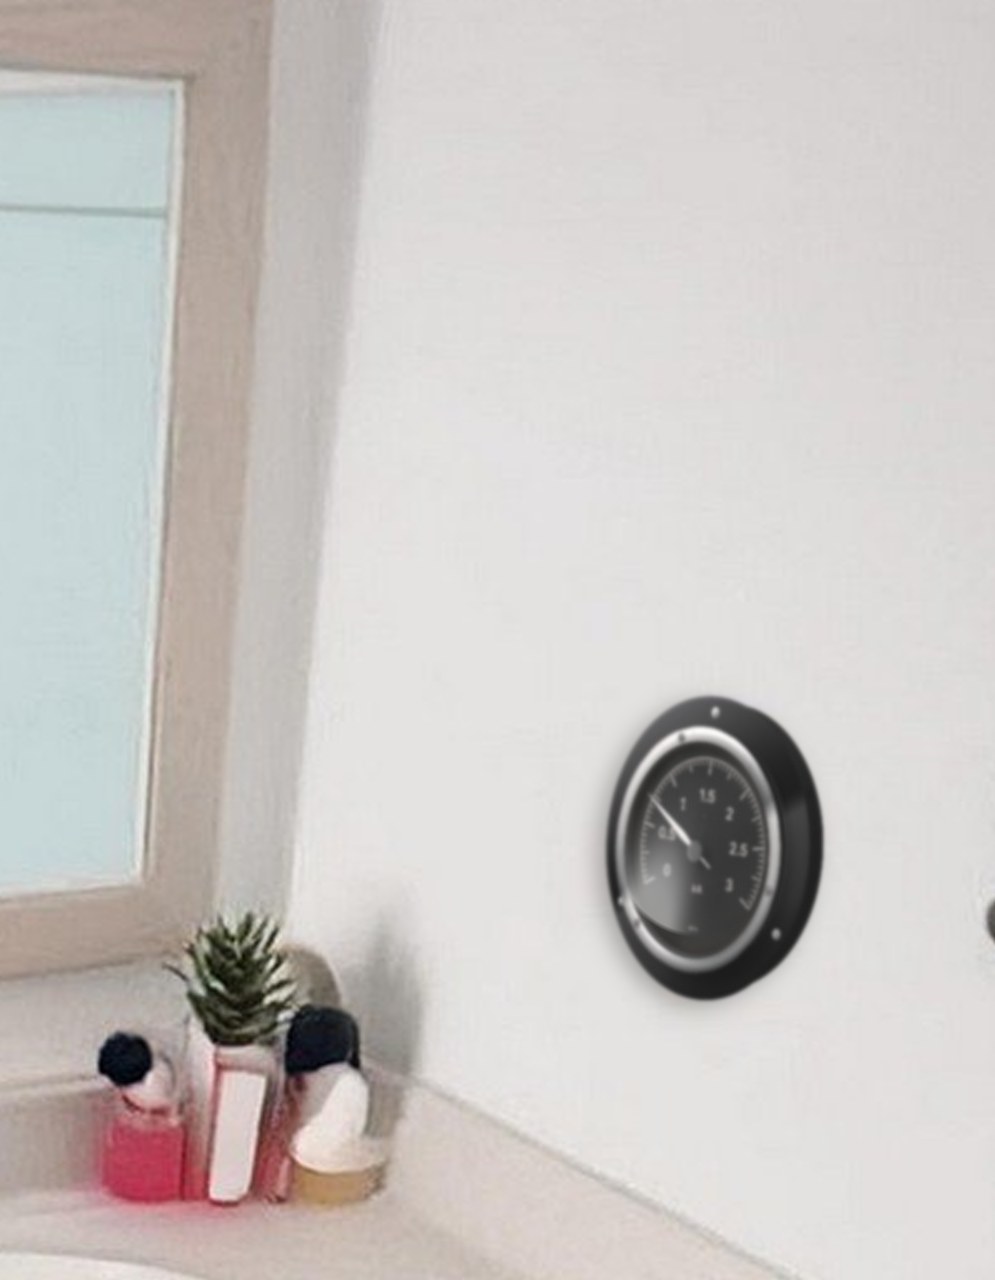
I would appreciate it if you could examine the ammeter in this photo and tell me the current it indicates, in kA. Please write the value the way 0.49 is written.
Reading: 0.75
